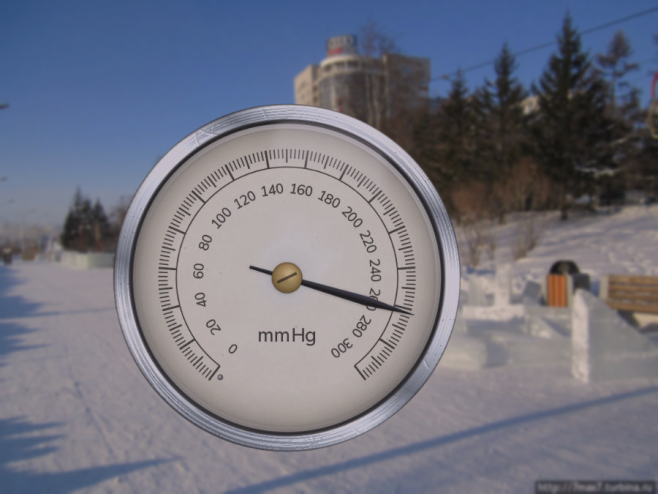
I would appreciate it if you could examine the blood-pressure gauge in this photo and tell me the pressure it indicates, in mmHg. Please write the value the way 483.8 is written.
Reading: 262
